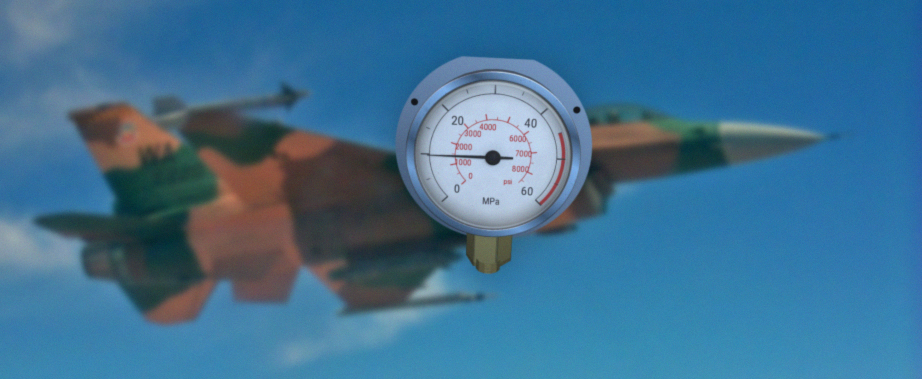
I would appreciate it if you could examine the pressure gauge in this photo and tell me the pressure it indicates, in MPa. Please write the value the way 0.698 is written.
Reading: 10
